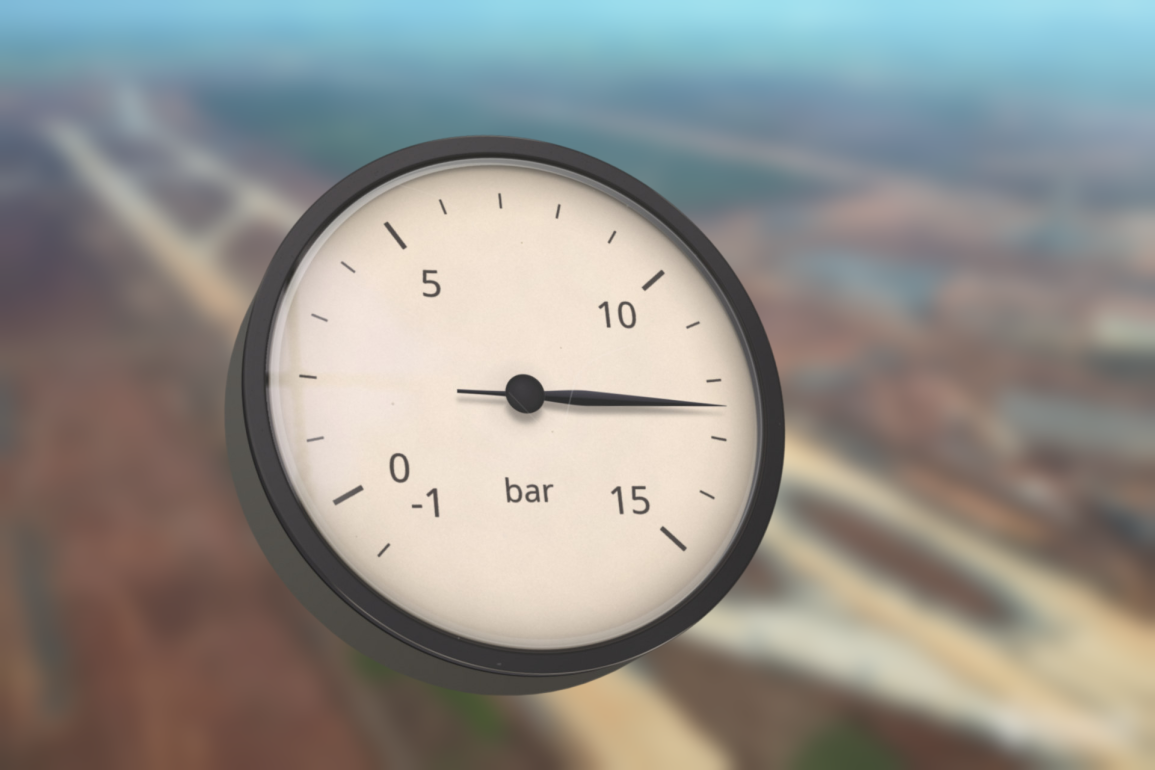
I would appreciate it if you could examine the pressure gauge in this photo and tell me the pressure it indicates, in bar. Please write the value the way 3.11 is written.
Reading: 12.5
